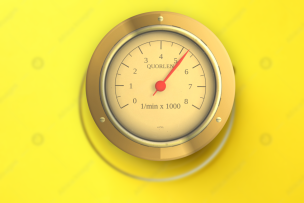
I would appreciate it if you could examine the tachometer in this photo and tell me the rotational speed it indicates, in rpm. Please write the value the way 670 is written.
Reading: 5250
